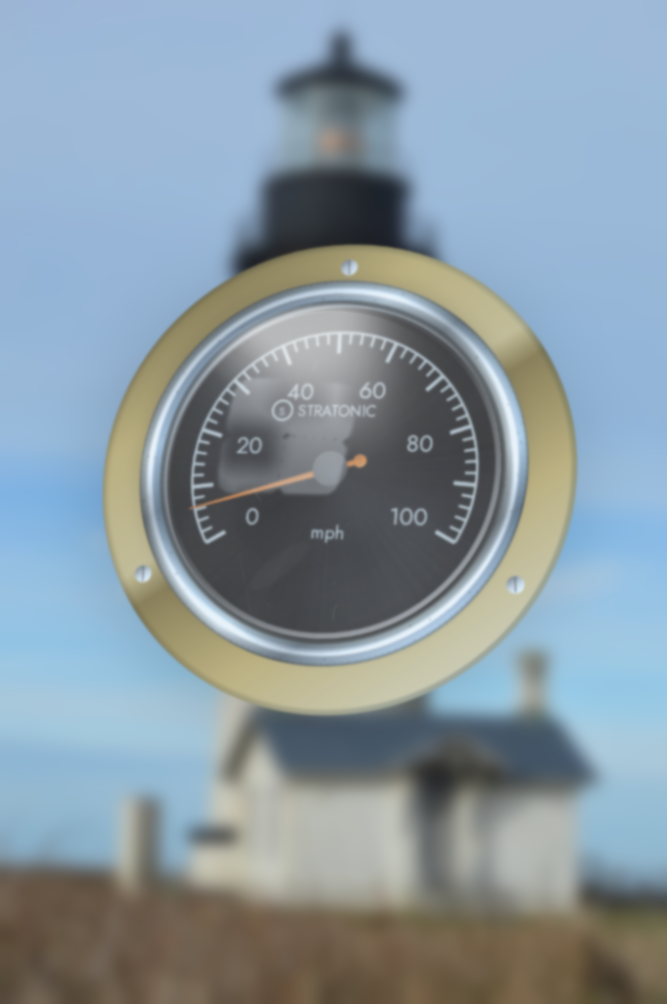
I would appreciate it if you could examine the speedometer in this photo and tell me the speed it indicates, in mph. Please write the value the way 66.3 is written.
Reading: 6
